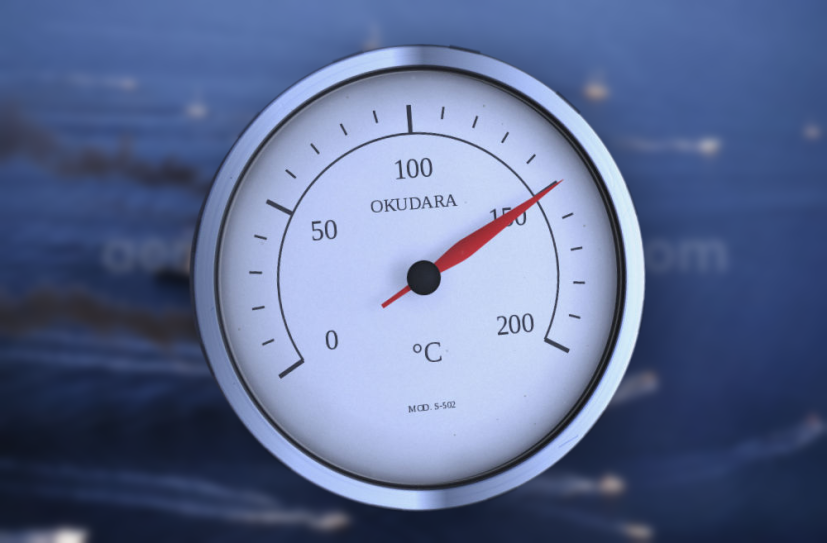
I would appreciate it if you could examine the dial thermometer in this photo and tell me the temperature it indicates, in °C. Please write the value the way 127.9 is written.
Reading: 150
